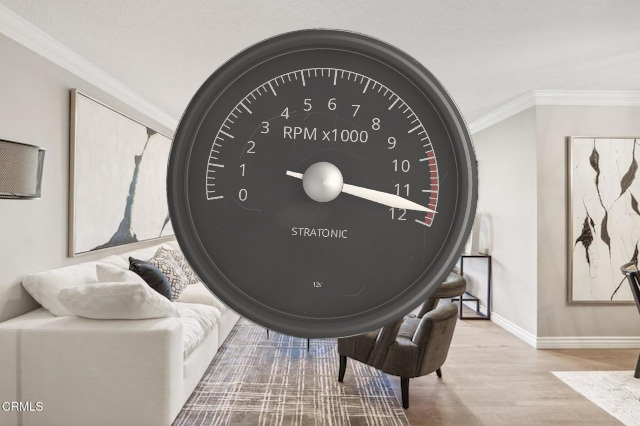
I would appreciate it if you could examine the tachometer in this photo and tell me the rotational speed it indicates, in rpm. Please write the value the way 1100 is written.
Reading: 11600
